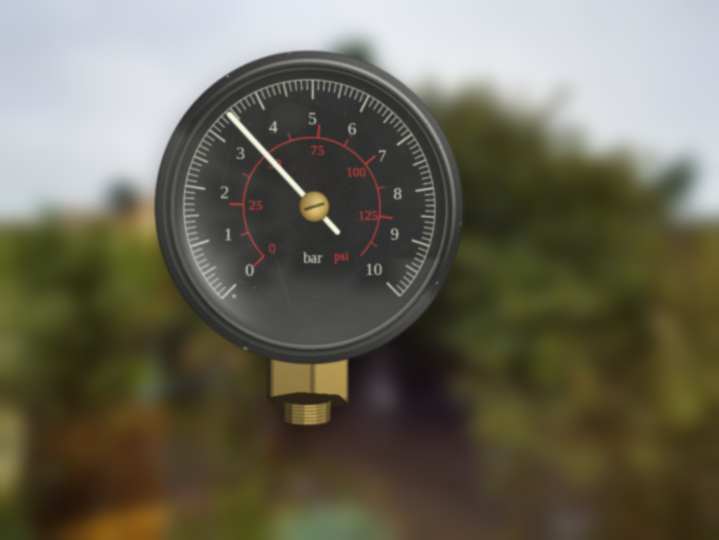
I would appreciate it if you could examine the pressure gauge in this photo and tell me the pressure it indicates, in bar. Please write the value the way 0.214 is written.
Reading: 3.4
